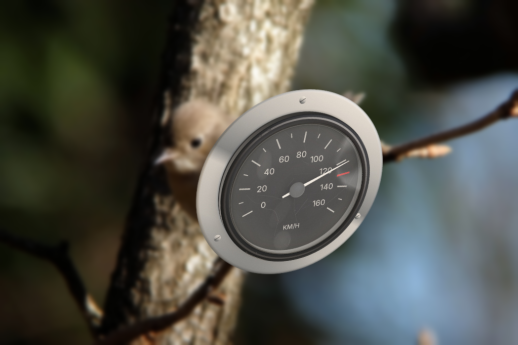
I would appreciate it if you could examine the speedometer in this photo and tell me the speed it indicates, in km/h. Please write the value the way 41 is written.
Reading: 120
